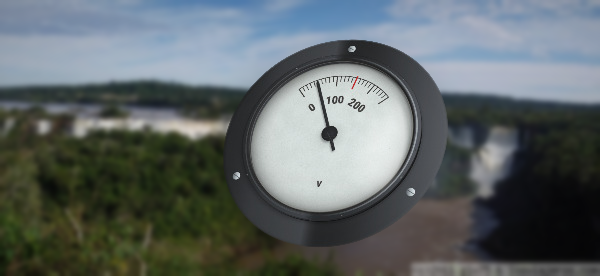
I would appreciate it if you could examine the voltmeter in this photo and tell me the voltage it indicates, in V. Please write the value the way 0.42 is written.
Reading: 50
